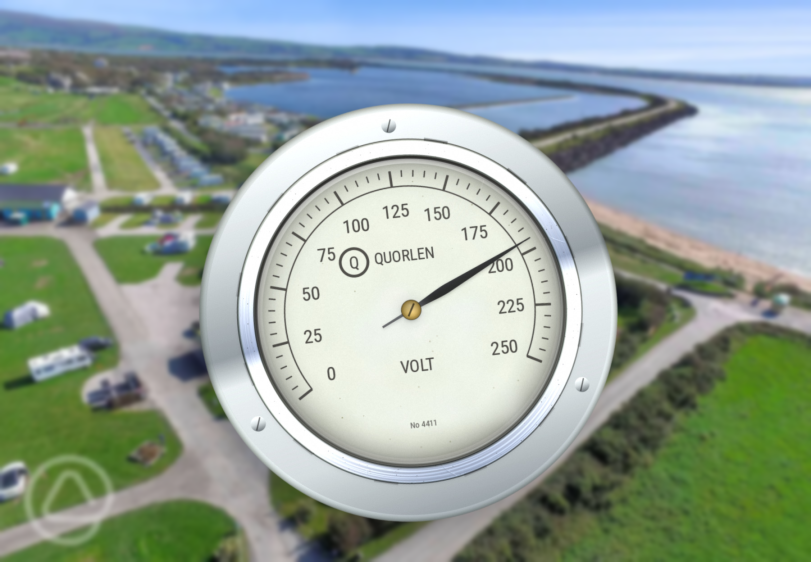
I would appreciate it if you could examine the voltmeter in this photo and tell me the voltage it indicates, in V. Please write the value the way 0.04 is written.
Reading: 195
